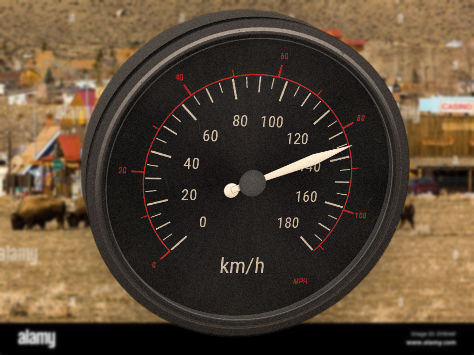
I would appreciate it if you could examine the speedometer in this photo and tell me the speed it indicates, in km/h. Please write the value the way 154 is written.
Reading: 135
